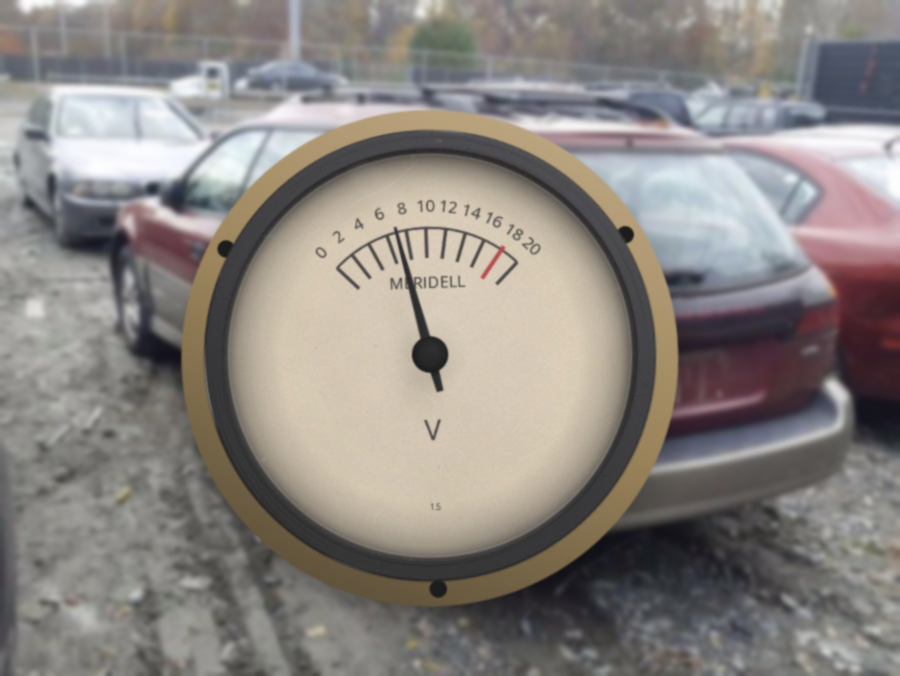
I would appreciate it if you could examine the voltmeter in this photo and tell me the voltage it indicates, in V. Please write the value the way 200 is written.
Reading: 7
